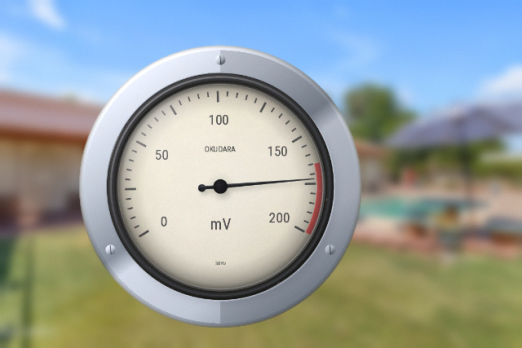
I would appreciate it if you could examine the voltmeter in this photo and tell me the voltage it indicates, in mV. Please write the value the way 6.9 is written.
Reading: 172.5
